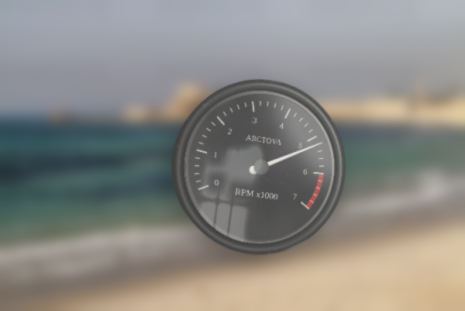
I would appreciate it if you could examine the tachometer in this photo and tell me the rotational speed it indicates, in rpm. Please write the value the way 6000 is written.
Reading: 5200
